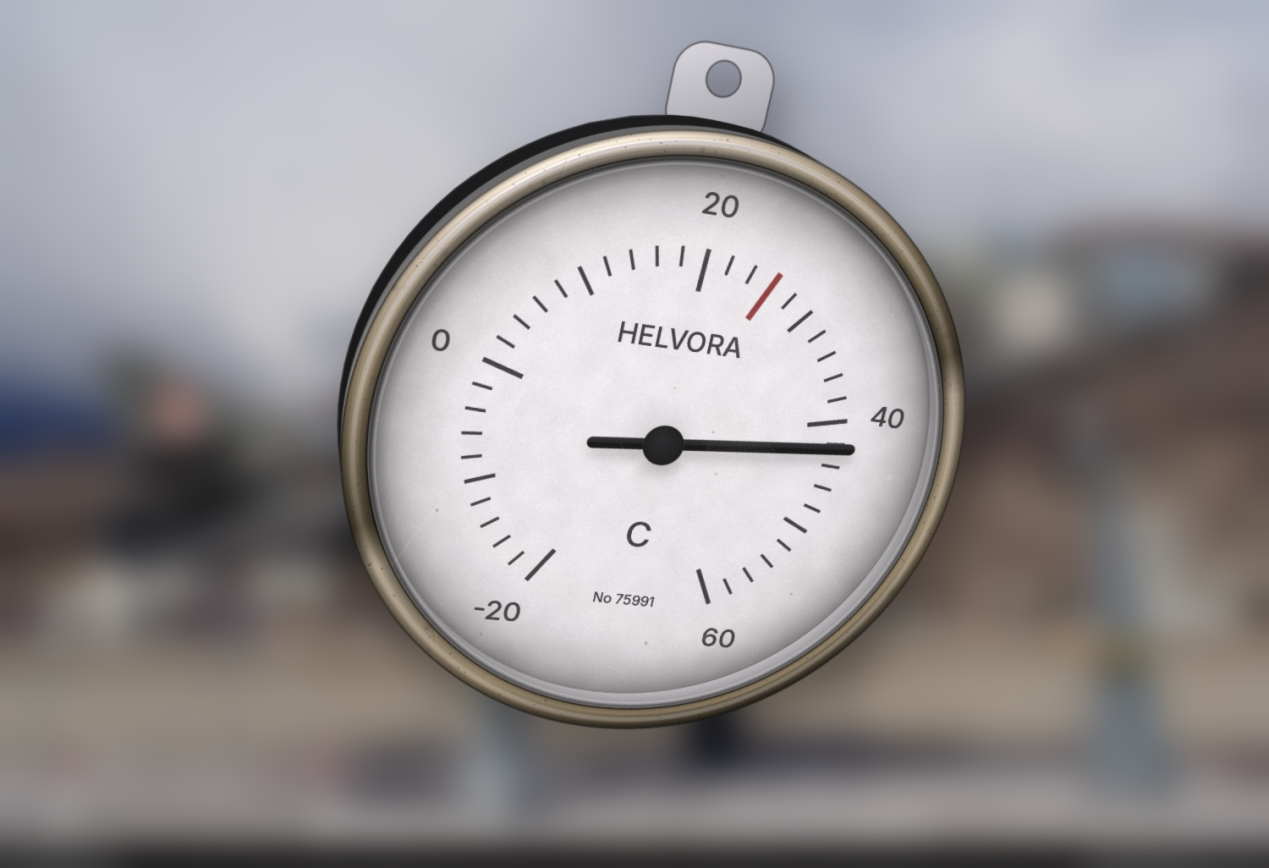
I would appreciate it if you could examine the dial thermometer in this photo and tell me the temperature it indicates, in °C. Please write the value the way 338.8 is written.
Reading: 42
